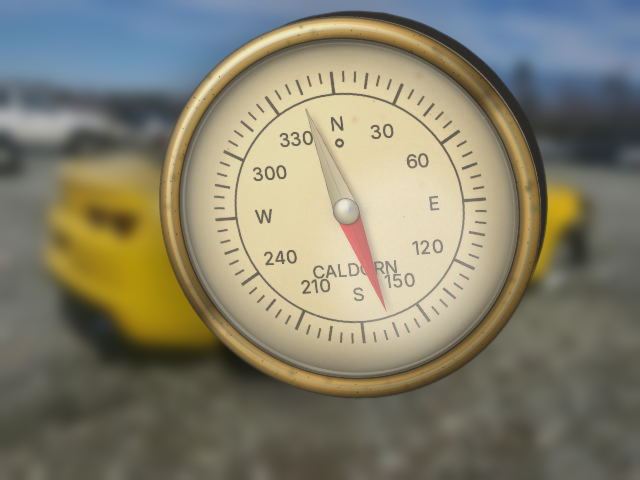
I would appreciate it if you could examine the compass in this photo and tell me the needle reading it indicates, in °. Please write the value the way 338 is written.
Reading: 165
